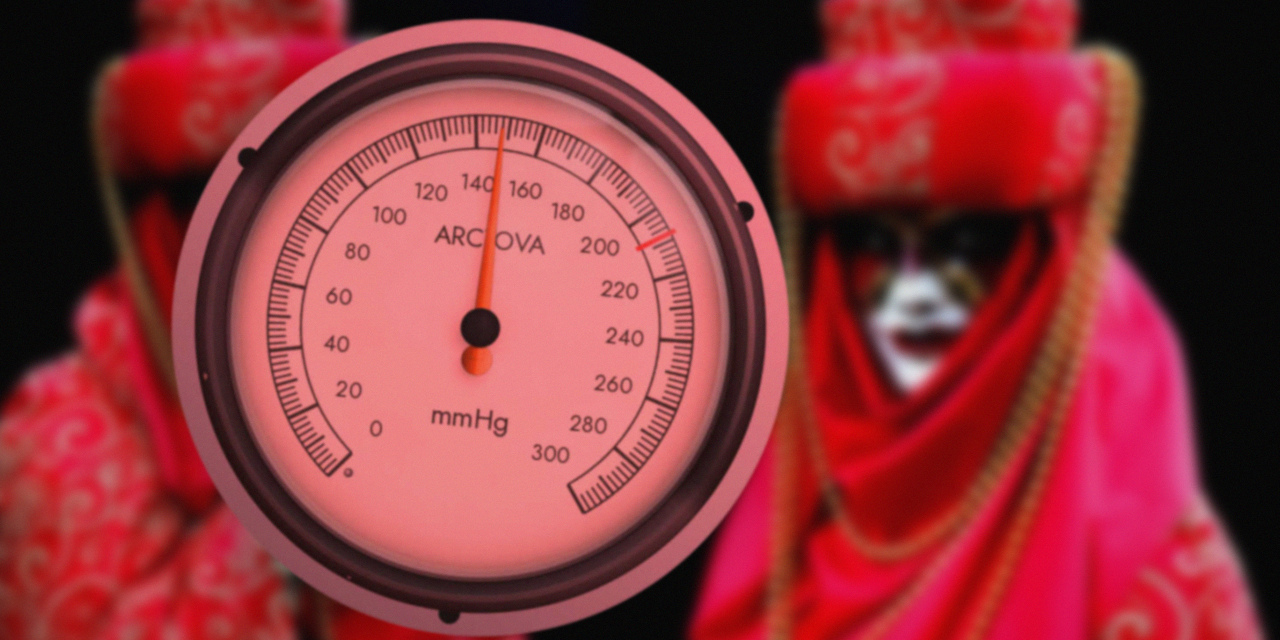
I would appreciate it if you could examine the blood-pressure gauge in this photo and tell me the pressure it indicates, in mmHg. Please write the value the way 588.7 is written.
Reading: 148
